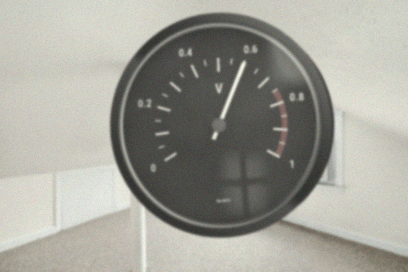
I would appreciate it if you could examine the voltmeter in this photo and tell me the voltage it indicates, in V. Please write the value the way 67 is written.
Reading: 0.6
